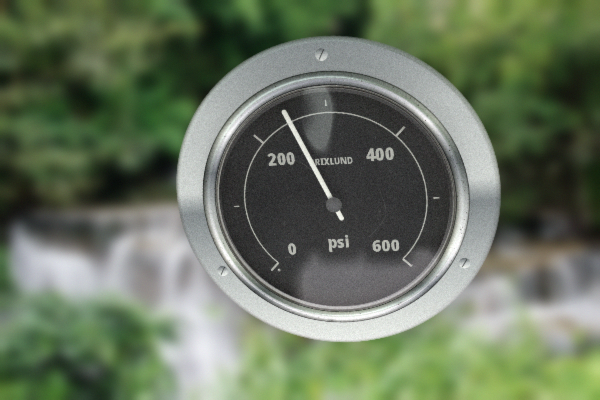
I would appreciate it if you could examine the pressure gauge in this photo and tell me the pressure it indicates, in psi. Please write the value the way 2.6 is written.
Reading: 250
